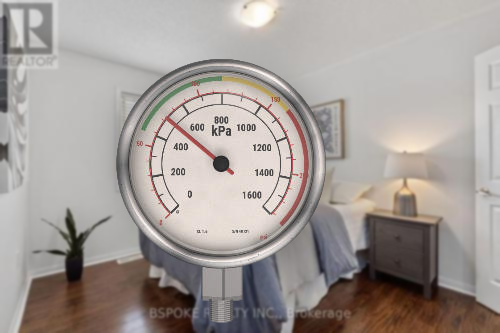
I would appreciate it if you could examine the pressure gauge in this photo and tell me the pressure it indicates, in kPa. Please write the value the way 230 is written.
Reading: 500
